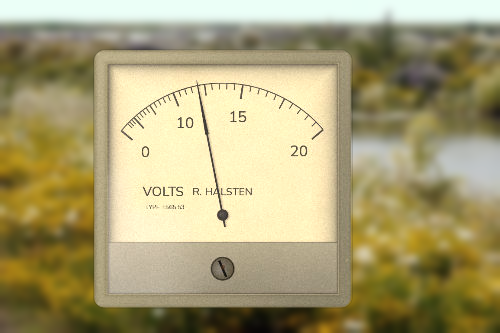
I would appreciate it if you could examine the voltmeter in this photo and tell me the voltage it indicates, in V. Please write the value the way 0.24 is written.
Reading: 12
